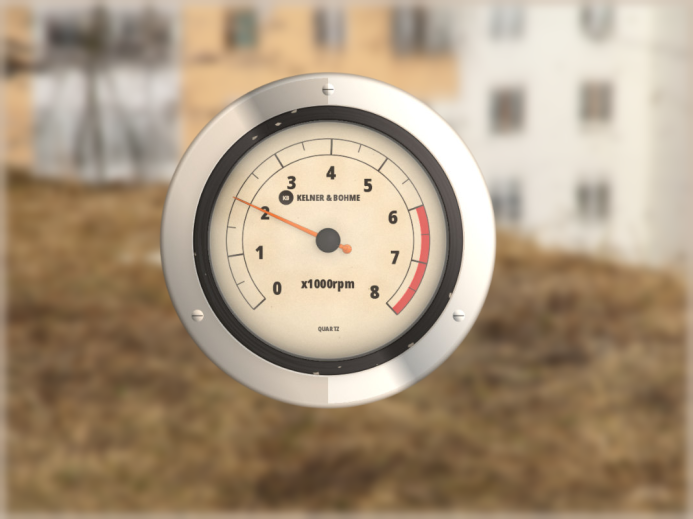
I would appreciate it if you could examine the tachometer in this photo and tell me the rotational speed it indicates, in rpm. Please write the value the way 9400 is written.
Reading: 2000
